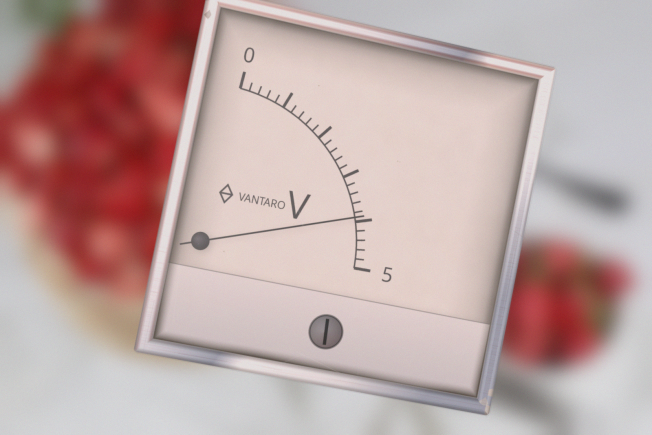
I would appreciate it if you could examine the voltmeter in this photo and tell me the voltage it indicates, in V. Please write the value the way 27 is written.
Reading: 3.9
